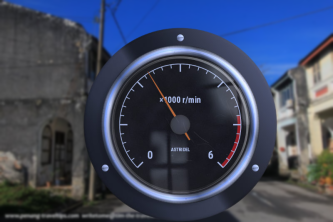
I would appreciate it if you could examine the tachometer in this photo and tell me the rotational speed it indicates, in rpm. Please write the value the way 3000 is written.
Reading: 2300
